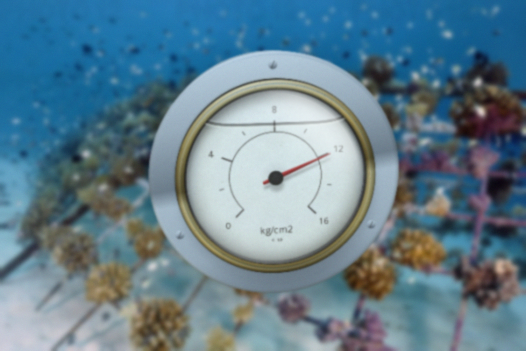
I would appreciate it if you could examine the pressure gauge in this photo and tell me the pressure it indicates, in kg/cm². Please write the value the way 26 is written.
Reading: 12
